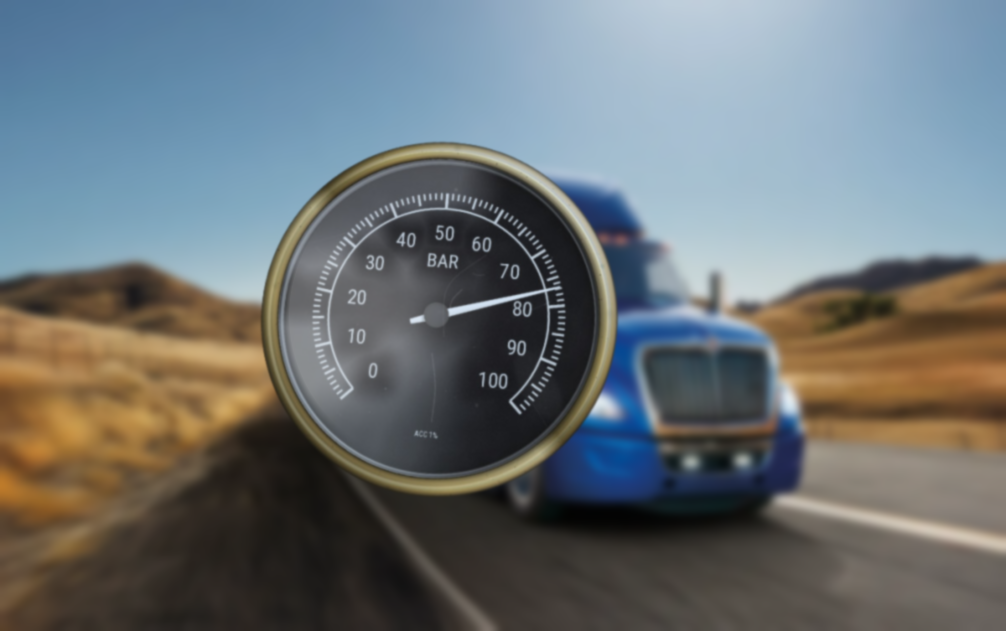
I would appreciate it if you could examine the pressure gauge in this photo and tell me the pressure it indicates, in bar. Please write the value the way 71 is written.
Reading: 77
